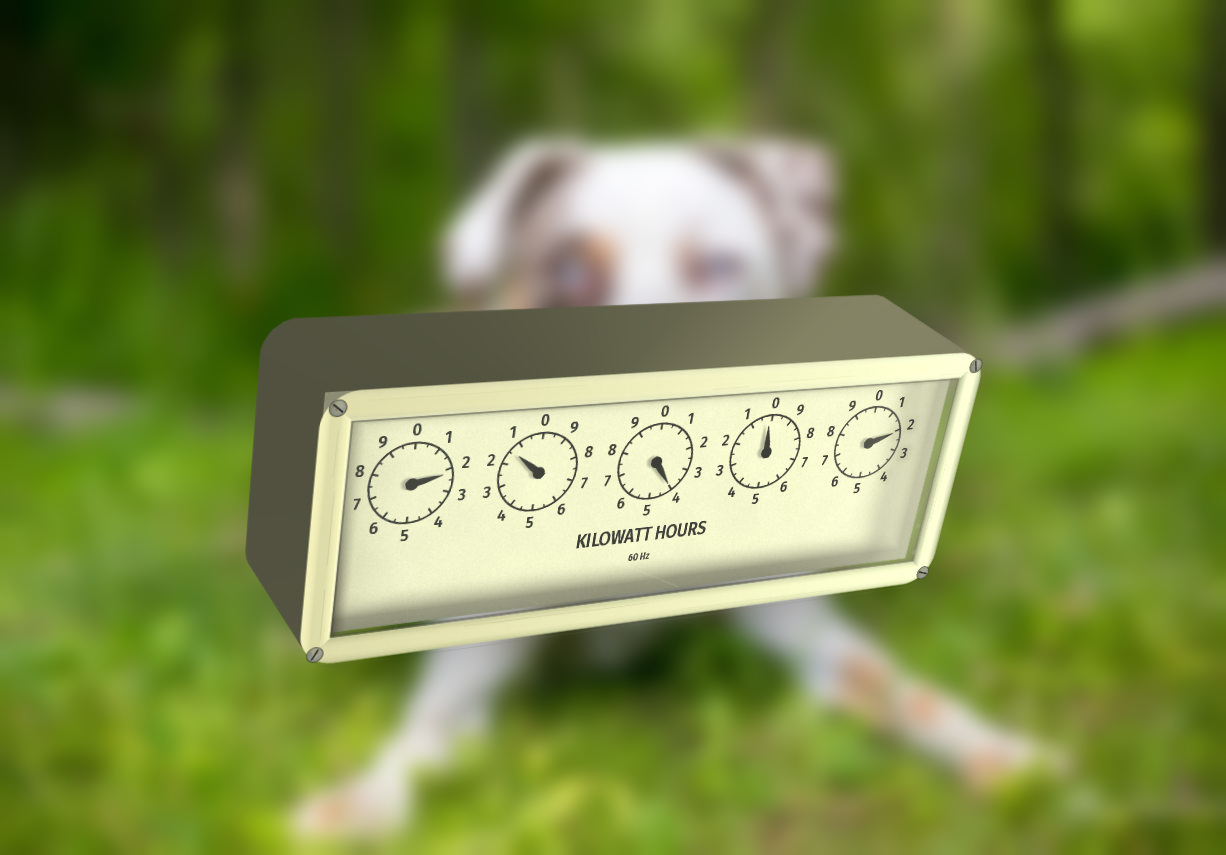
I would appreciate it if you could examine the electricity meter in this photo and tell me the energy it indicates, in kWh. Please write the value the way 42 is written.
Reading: 21402
